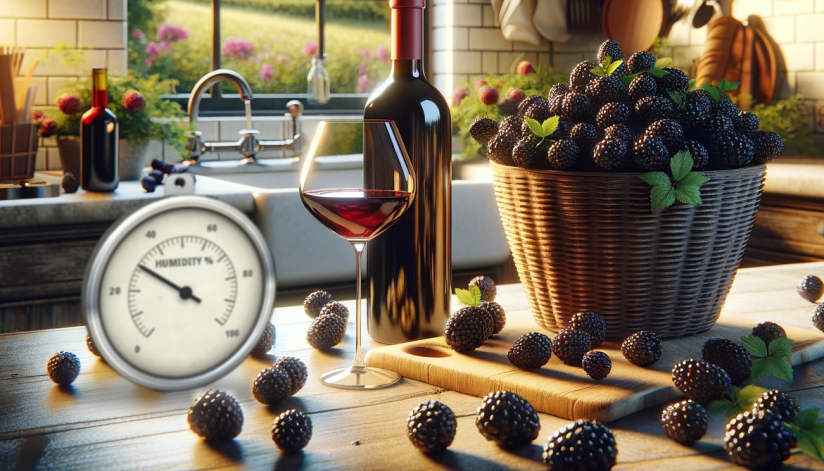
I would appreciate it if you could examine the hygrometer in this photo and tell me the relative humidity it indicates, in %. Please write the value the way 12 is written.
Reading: 30
